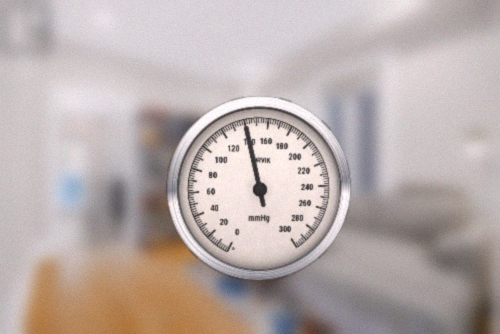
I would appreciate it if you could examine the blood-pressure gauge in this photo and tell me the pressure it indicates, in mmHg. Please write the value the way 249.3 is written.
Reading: 140
